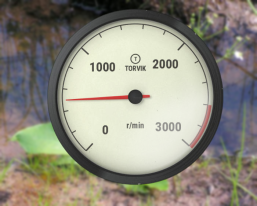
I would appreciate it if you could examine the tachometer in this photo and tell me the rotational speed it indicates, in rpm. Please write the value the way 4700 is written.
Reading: 500
